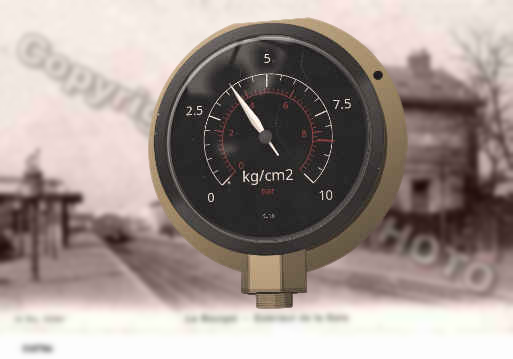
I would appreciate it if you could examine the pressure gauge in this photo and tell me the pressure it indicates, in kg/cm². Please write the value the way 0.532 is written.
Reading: 3.75
